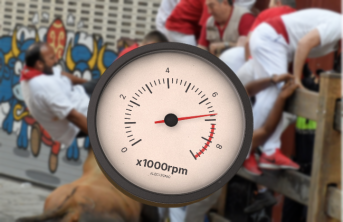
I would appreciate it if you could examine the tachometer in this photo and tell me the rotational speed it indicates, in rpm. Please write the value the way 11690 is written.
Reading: 6800
